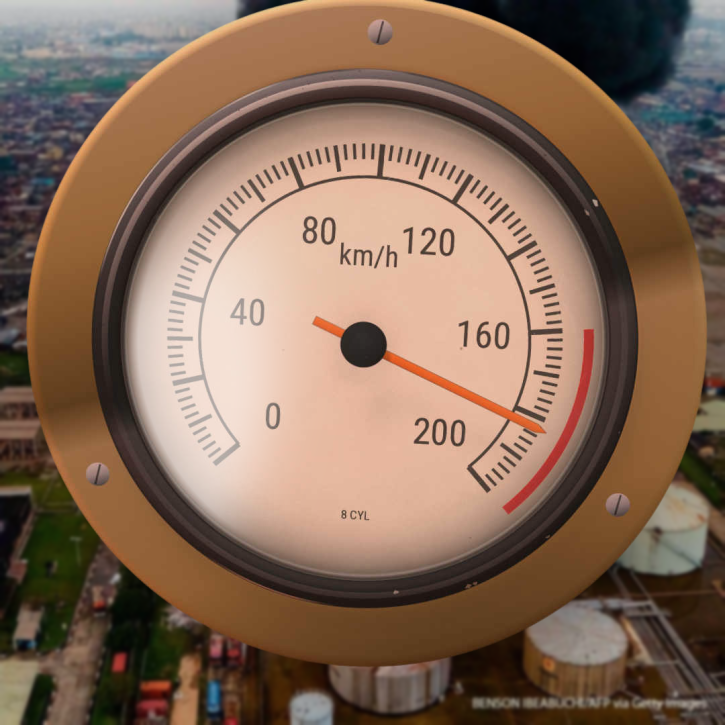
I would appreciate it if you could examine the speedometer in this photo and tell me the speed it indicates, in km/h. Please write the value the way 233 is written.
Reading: 182
